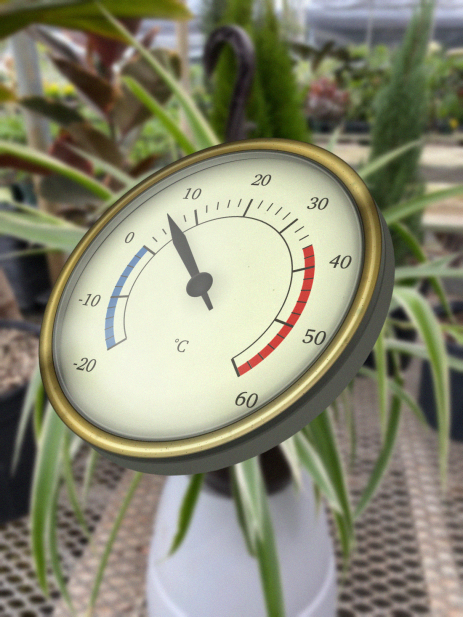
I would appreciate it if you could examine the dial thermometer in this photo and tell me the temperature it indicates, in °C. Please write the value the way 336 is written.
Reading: 6
